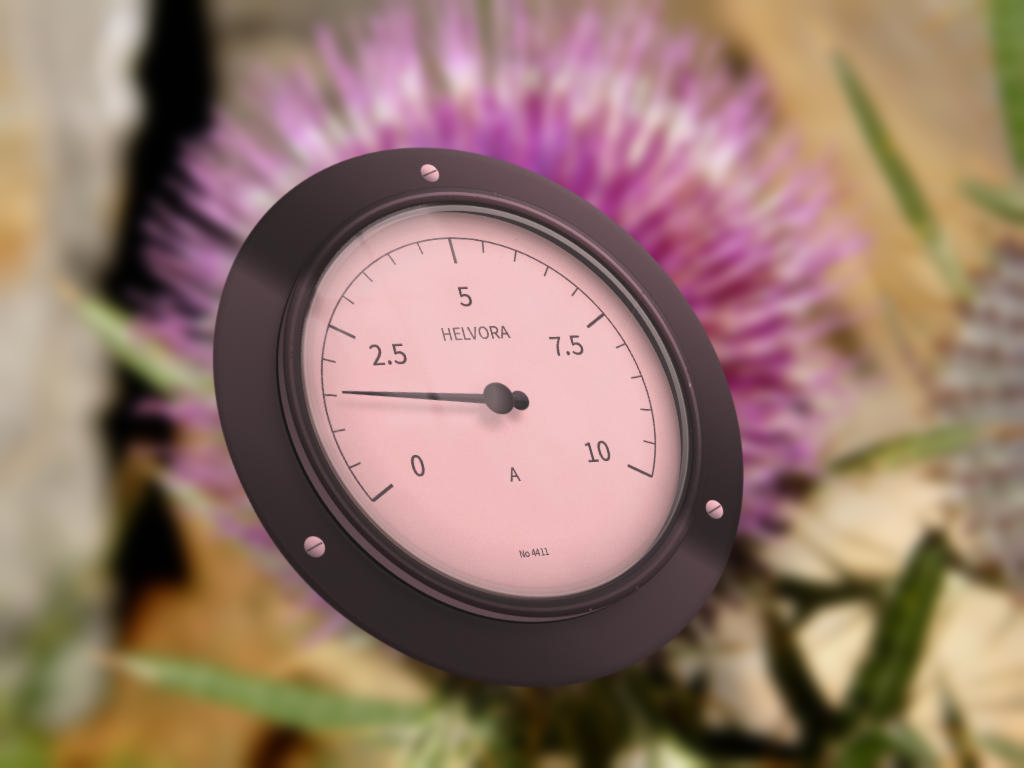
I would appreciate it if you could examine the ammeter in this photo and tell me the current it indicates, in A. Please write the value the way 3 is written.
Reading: 1.5
